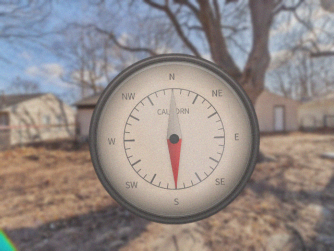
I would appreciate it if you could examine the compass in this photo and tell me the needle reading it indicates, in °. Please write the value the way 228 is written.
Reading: 180
